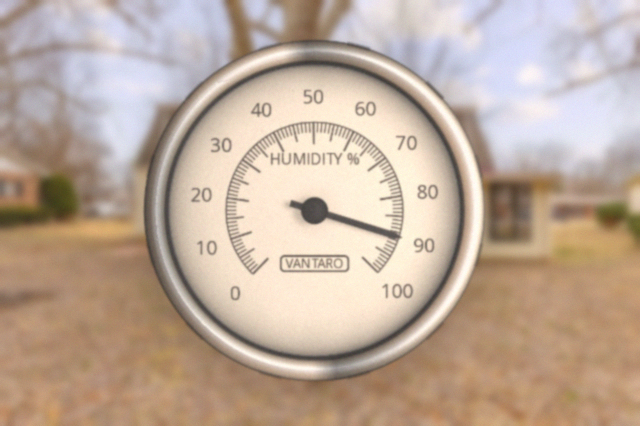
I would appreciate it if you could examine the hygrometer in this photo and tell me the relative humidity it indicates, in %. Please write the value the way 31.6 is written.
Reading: 90
